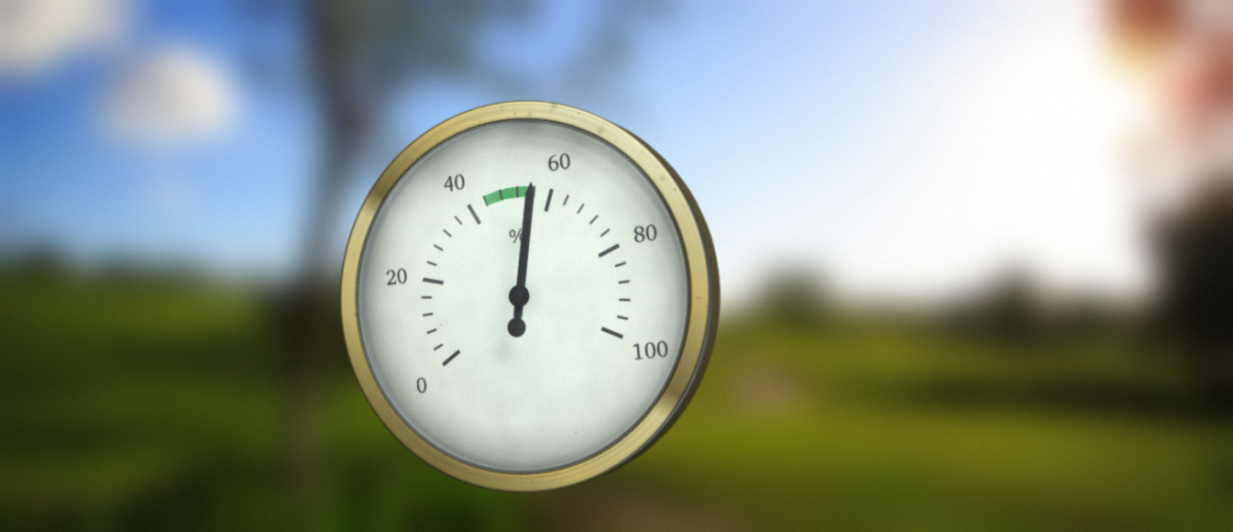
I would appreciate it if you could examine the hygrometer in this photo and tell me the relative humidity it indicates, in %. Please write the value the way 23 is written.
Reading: 56
